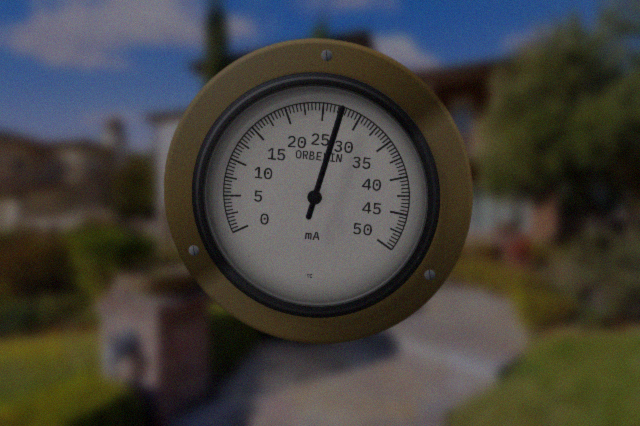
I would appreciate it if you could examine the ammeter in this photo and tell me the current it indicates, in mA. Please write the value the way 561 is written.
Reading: 27.5
